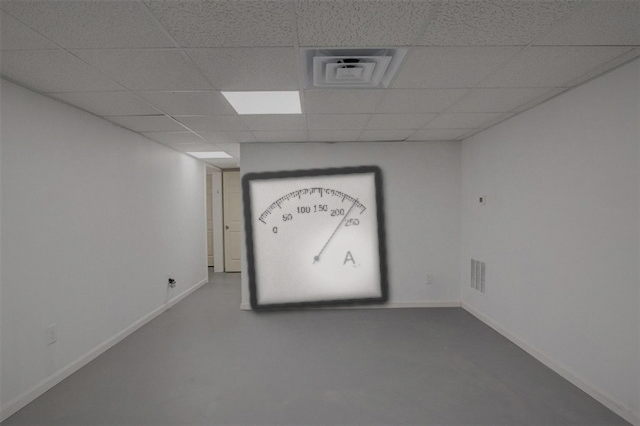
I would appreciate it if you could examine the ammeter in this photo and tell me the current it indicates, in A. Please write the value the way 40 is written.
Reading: 225
